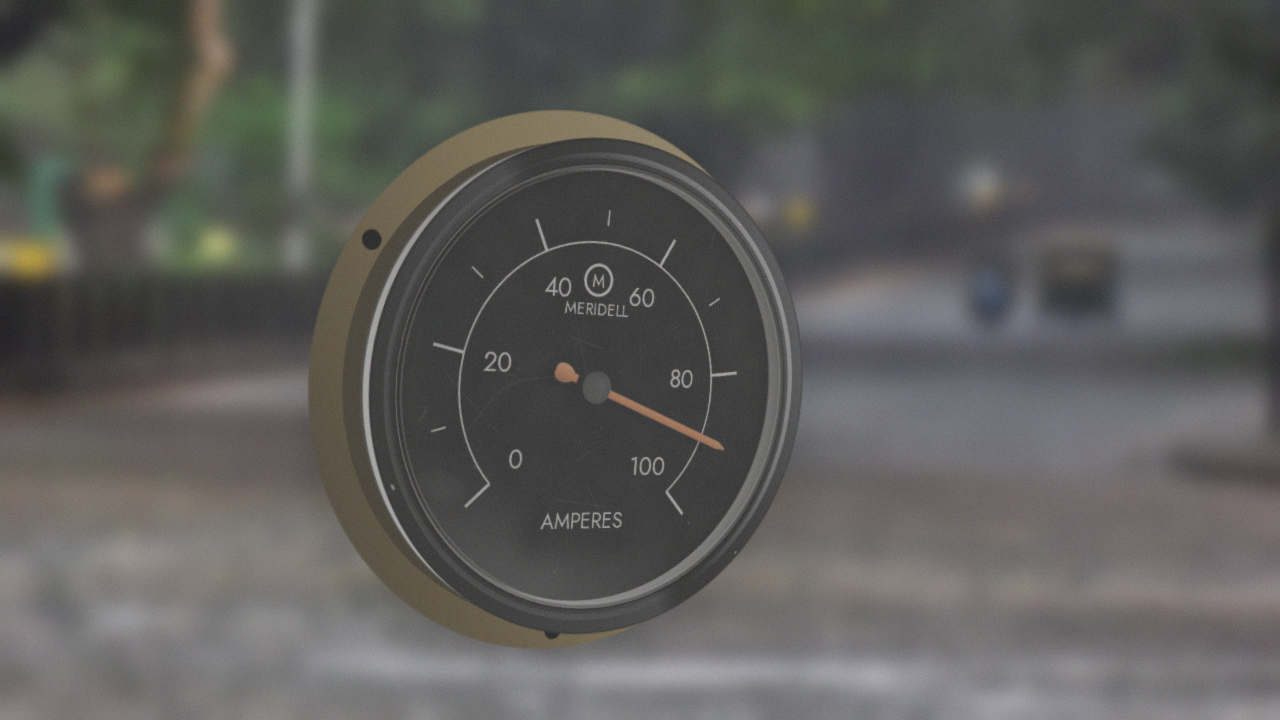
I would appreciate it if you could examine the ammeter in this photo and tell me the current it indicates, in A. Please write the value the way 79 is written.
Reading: 90
